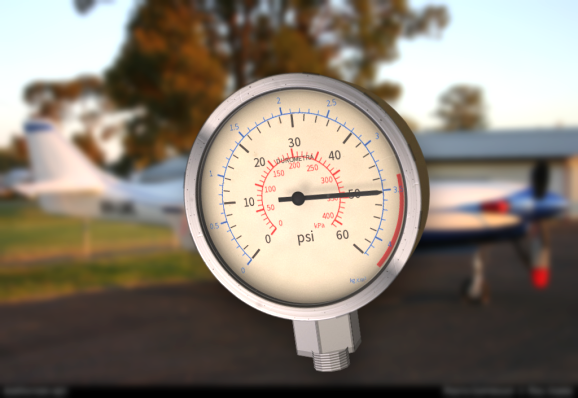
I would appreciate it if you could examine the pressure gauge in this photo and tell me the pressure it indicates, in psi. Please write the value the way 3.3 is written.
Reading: 50
